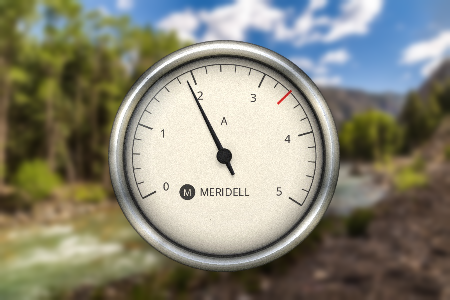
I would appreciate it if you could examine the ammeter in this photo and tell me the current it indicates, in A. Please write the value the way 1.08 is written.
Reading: 1.9
